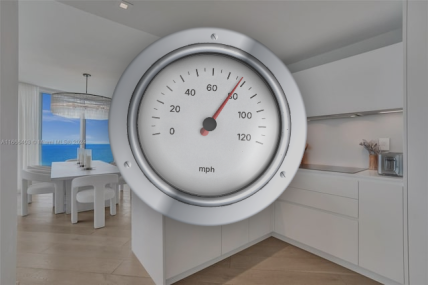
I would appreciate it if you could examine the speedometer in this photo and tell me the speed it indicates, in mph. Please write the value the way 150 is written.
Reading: 77.5
